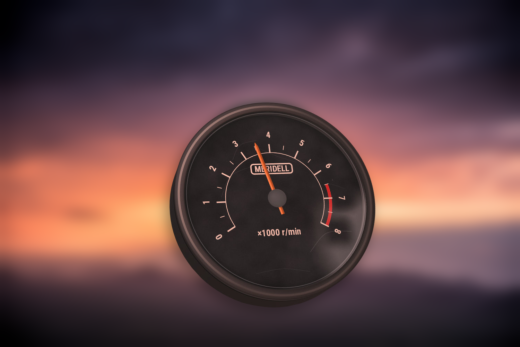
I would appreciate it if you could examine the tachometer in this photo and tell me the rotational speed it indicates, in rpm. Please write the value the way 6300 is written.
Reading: 3500
